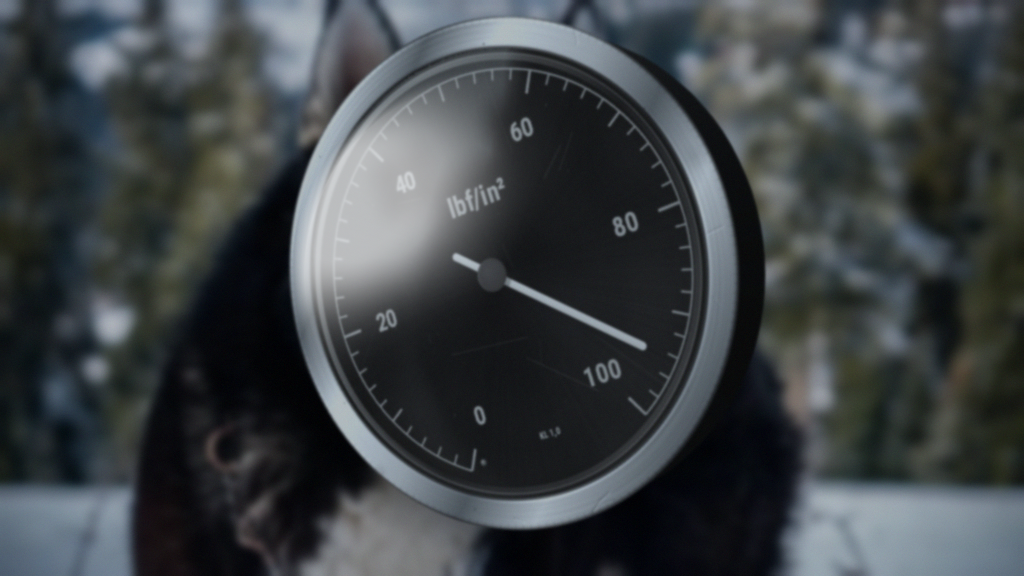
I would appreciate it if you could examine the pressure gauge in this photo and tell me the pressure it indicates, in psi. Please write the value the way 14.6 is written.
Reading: 94
